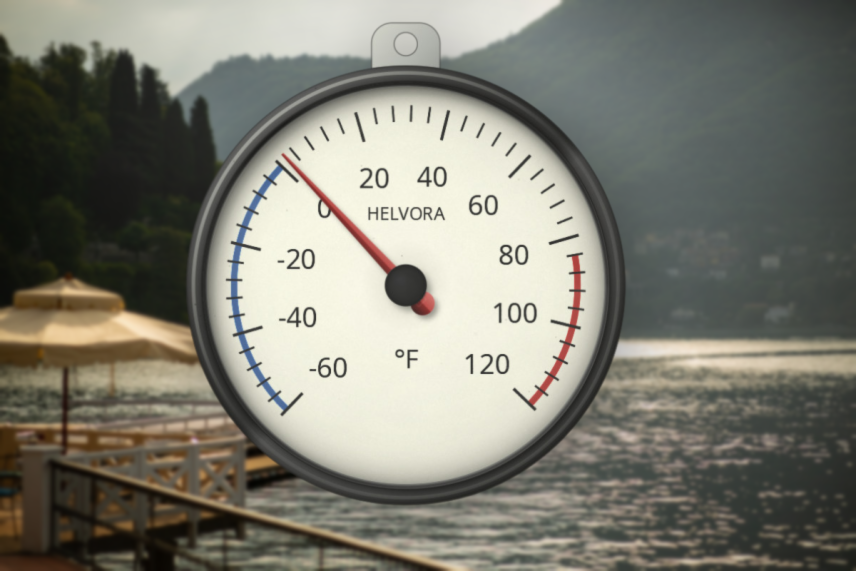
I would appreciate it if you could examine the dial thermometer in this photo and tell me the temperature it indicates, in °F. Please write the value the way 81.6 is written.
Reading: 2
